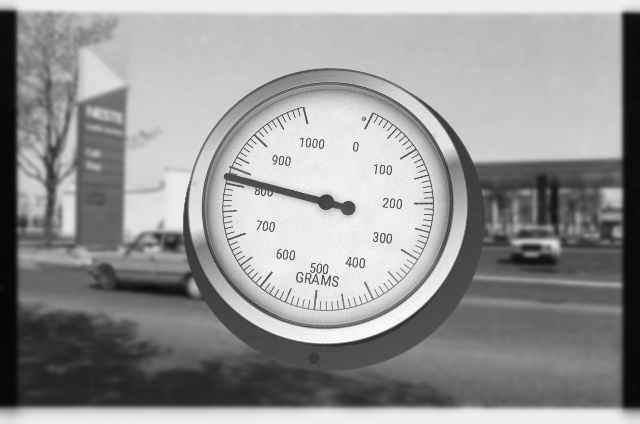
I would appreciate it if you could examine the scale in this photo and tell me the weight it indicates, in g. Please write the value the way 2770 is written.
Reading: 810
